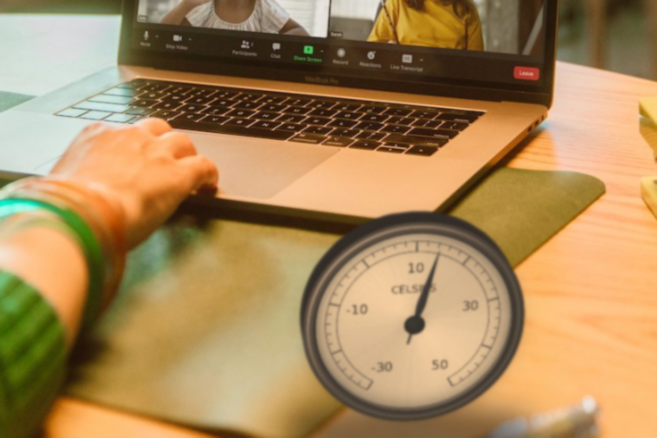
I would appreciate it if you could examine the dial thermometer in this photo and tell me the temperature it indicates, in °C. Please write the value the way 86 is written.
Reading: 14
